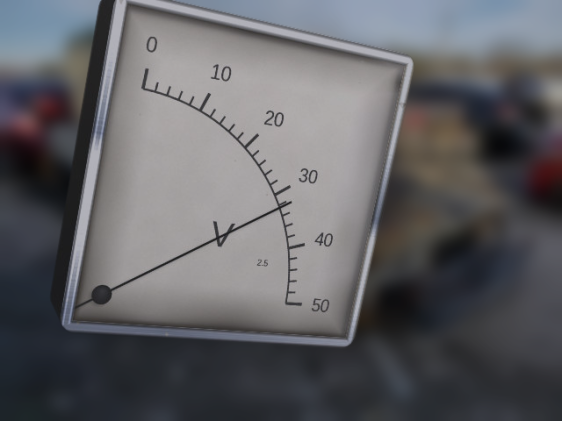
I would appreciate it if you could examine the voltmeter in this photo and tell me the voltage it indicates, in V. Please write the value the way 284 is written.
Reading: 32
